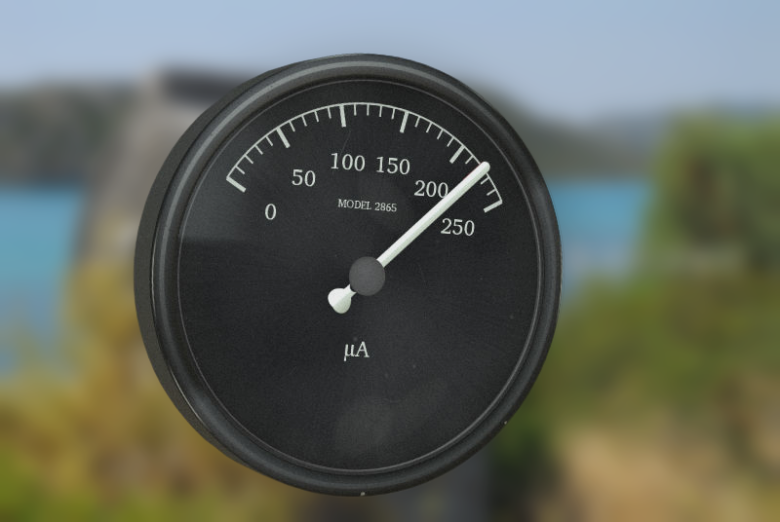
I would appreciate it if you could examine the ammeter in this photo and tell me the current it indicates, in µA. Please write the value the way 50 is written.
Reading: 220
